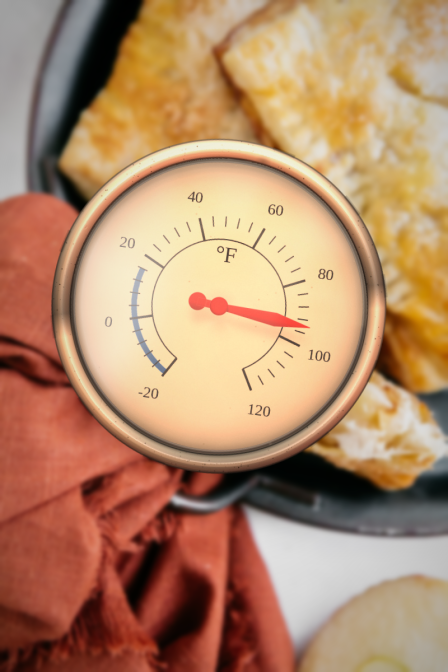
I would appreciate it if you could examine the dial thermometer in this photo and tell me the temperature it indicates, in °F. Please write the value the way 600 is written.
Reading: 94
